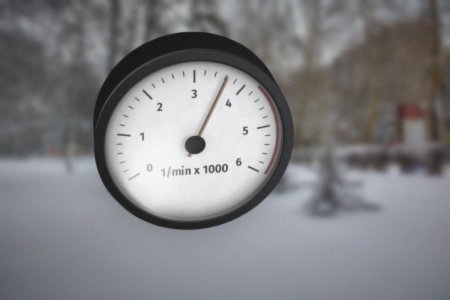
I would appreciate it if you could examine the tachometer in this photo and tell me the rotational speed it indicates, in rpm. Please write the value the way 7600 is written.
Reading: 3600
